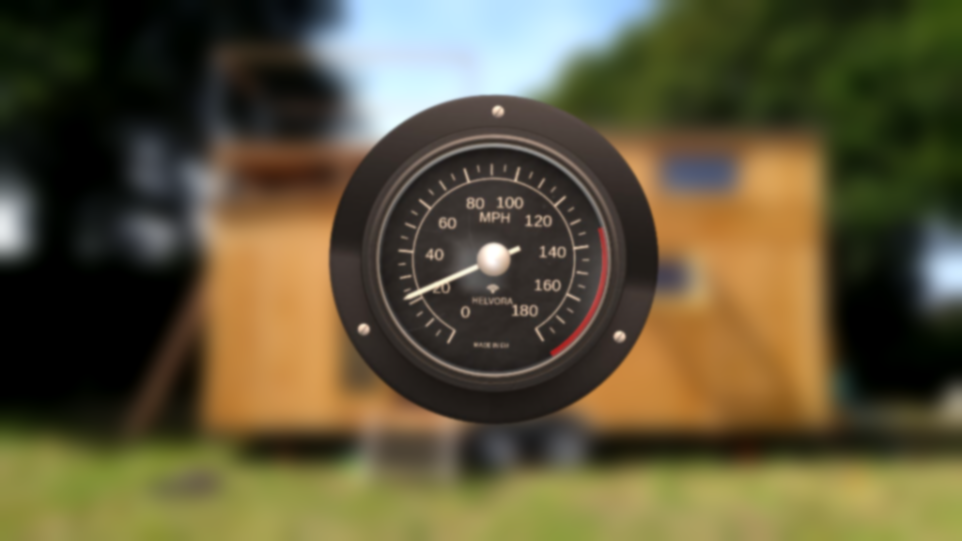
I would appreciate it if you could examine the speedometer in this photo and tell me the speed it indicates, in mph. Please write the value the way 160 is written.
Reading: 22.5
